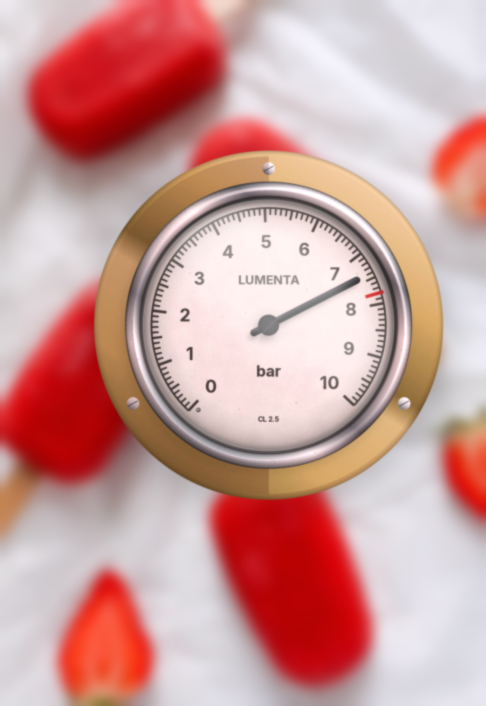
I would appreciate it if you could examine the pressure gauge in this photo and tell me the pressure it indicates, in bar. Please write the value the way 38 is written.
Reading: 7.4
